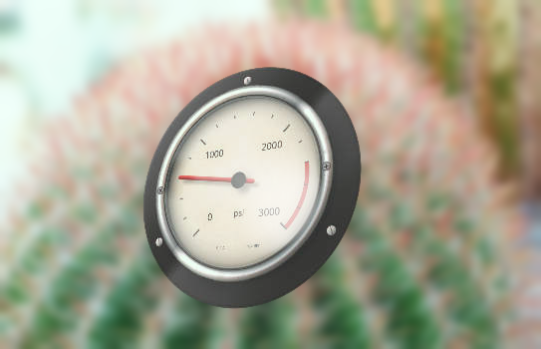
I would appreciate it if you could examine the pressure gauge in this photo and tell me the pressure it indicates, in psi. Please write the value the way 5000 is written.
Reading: 600
